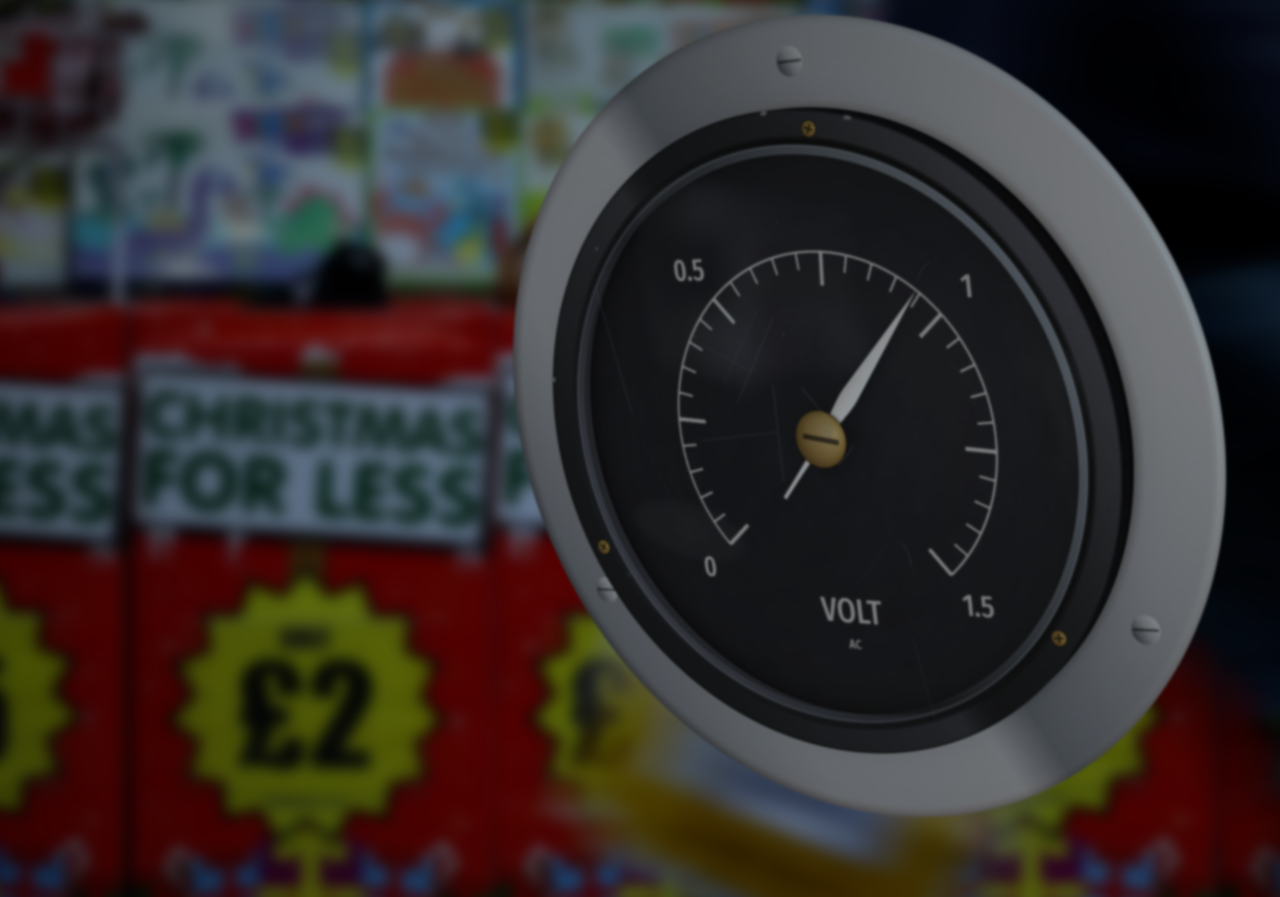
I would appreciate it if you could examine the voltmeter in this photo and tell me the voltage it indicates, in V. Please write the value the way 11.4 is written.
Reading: 0.95
